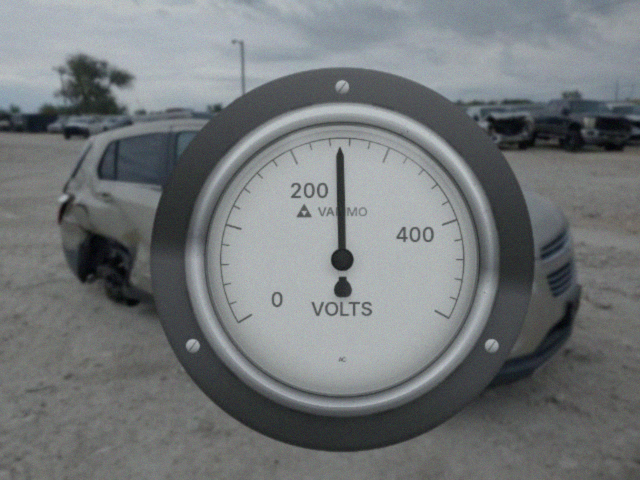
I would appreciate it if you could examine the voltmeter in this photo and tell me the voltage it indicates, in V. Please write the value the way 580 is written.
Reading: 250
